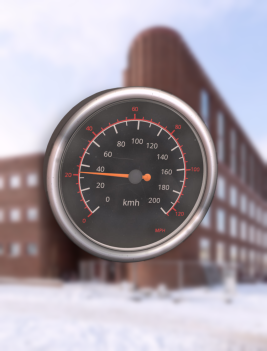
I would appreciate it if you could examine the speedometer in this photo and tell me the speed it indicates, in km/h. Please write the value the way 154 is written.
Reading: 35
